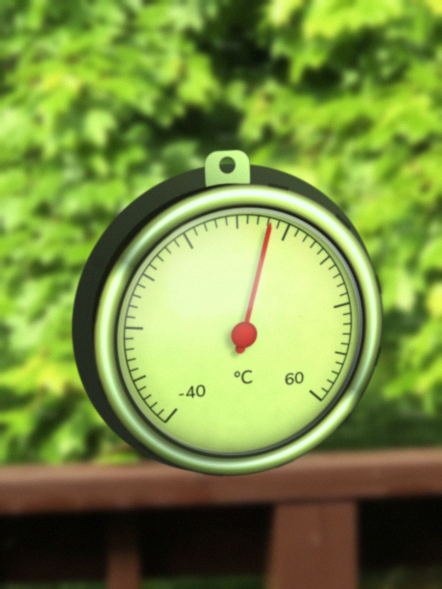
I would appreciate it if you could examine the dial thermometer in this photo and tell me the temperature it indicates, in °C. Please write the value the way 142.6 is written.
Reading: 16
